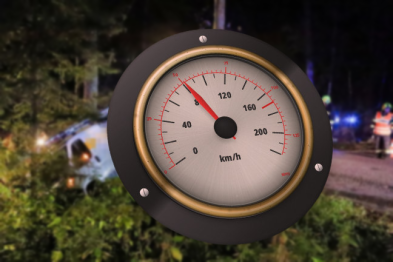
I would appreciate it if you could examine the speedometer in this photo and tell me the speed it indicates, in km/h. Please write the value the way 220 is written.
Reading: 80
